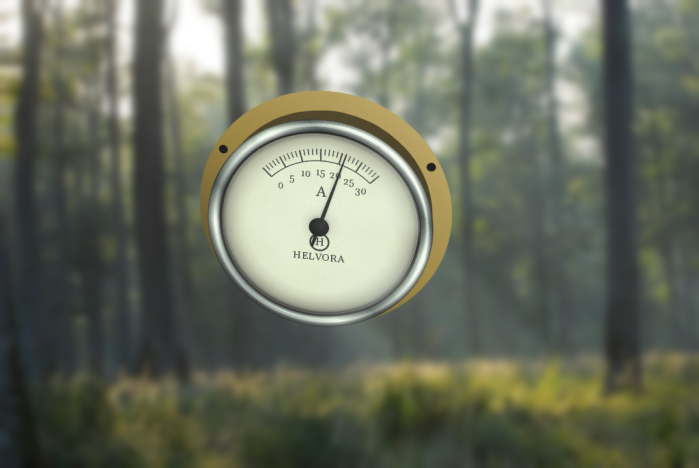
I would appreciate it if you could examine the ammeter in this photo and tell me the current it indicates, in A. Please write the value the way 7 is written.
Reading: 21
